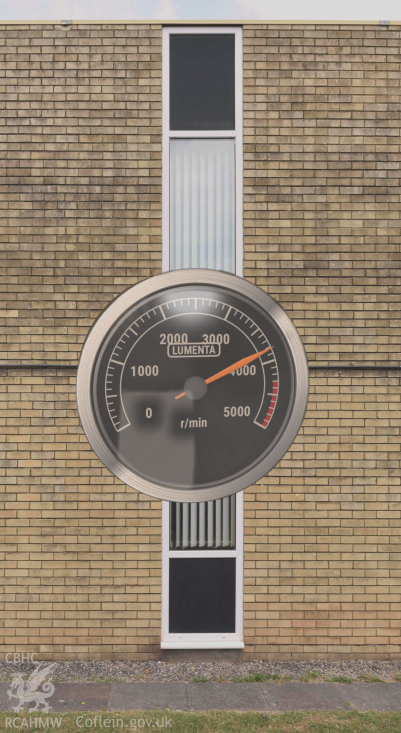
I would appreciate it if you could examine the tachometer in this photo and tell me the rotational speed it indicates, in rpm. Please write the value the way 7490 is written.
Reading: 3800
